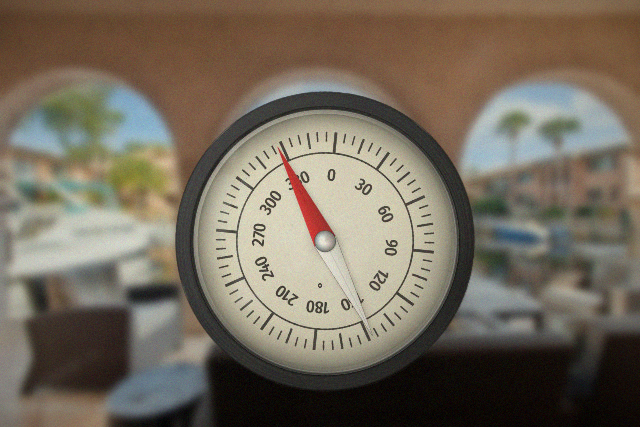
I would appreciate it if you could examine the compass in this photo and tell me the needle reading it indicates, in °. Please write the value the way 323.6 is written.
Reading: 327.5
